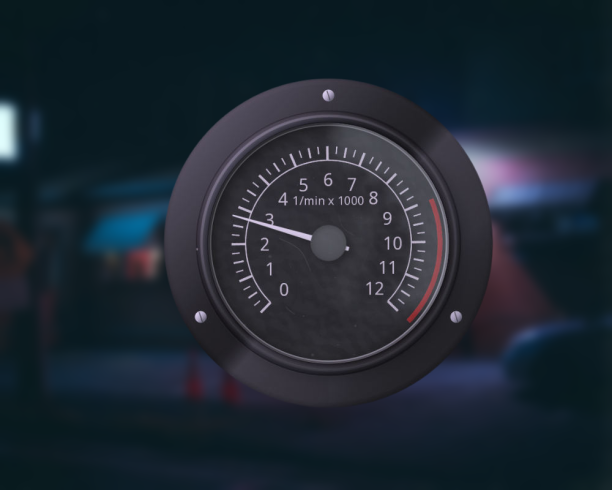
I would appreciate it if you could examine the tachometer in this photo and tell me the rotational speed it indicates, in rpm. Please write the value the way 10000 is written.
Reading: 2750
